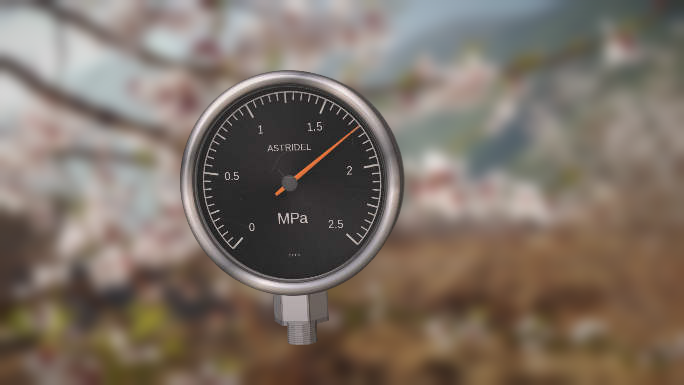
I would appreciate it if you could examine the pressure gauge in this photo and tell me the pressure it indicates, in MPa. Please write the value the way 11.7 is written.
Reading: 1.75
